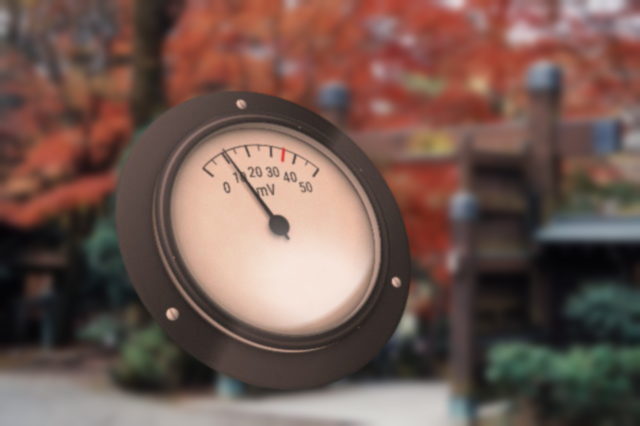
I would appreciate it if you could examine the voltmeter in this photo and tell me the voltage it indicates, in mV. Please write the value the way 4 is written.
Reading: 10
